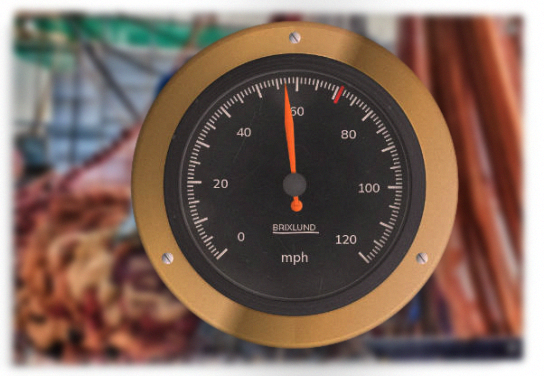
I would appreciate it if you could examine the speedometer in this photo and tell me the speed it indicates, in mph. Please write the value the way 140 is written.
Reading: 57
